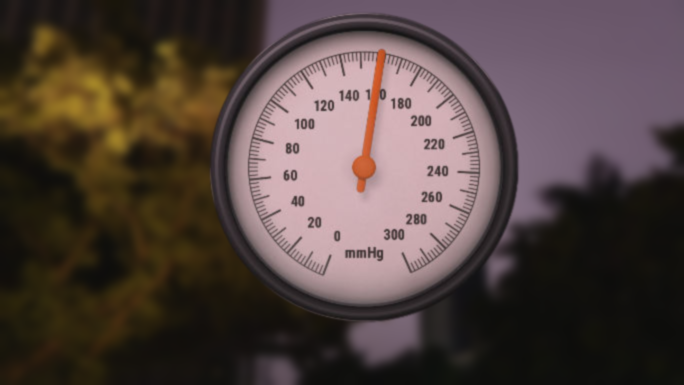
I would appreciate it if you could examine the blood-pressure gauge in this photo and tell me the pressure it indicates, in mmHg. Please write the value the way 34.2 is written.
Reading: 160
